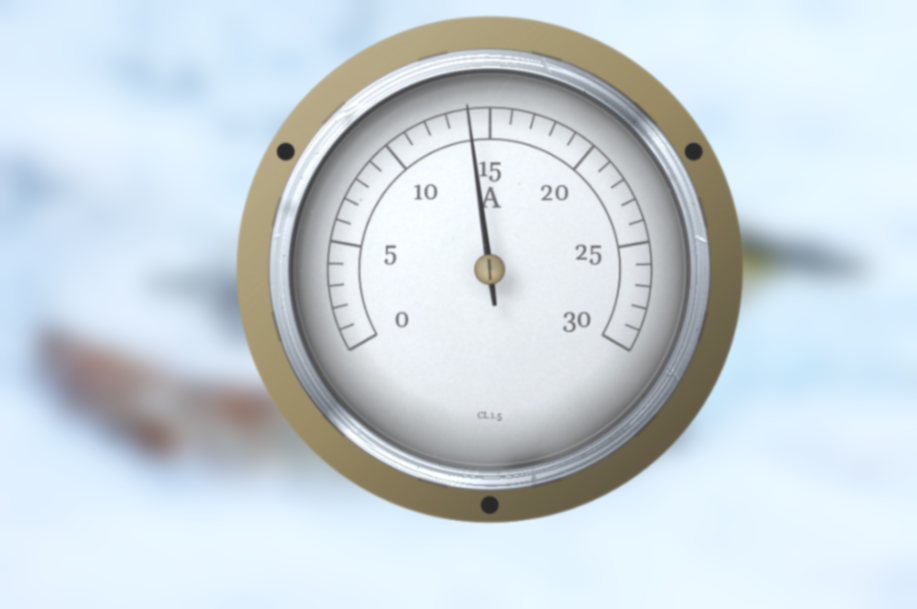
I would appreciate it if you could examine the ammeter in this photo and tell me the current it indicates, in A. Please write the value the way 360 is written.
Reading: 14
